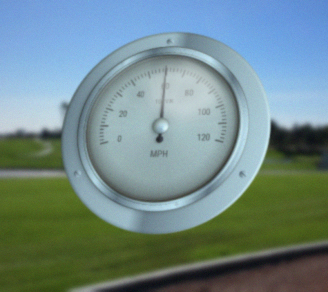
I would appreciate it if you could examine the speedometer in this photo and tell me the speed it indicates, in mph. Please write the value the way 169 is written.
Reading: 60
